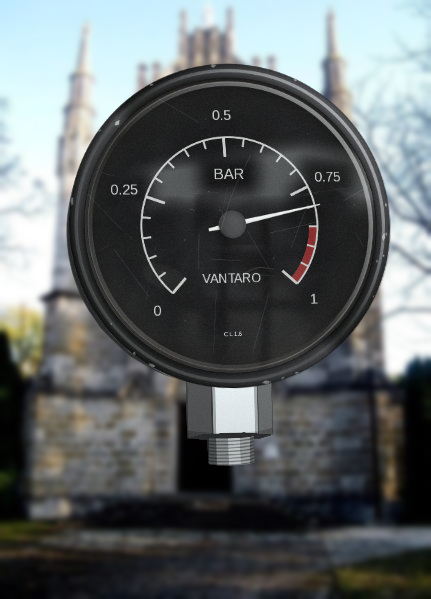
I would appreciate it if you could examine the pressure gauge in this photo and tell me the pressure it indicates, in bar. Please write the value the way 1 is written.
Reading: 0.8
